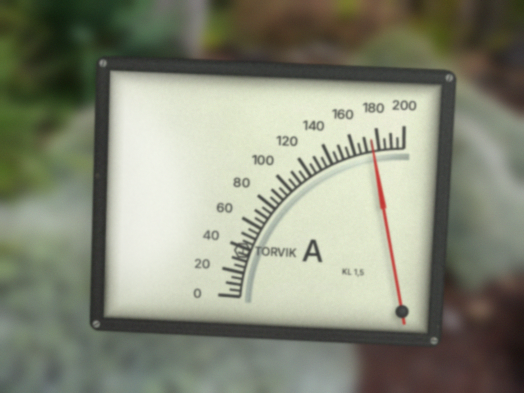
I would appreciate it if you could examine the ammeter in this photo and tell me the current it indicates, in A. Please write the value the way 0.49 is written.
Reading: 175
